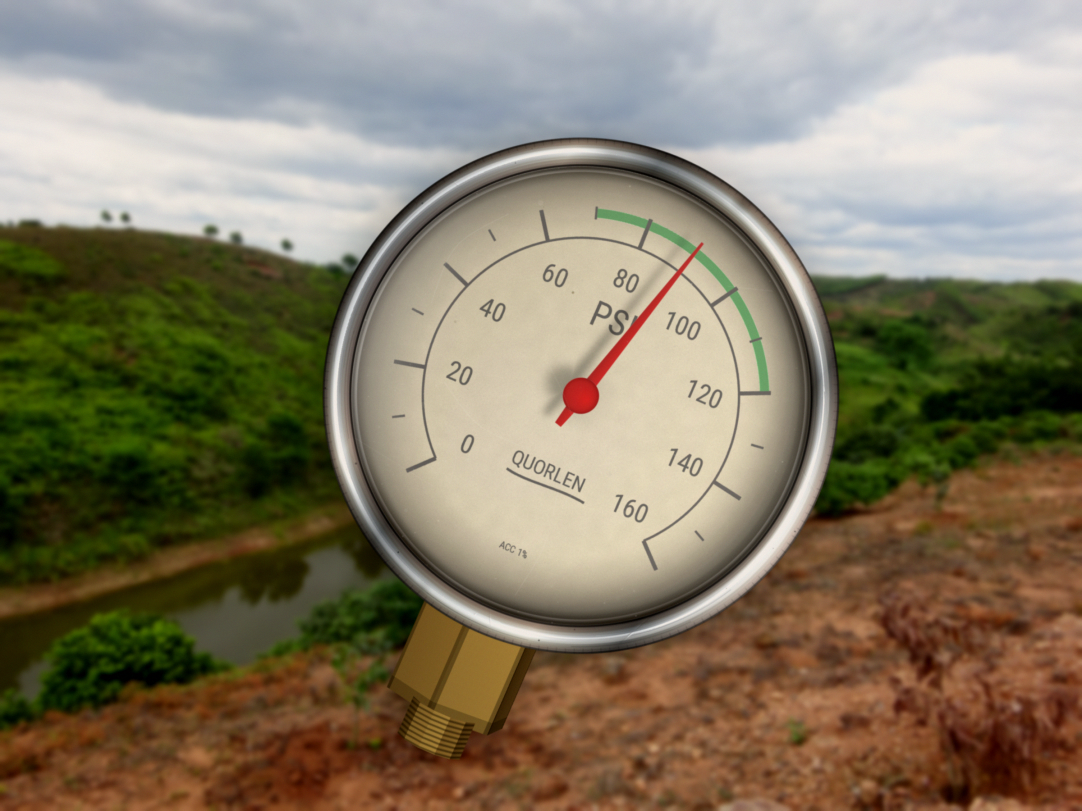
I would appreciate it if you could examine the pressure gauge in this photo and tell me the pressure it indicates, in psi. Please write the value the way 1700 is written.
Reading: 90
